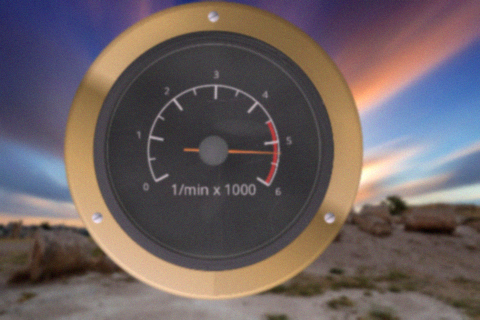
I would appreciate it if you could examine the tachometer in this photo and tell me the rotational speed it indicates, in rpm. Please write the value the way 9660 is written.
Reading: 5250
